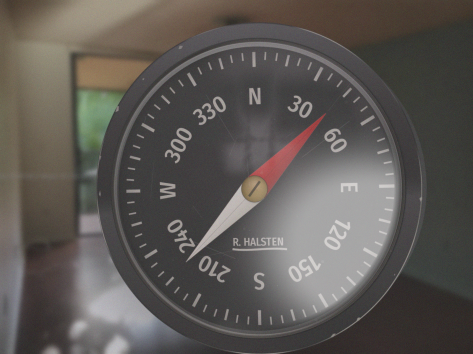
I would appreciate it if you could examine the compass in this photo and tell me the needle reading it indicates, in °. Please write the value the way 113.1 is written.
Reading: 45
